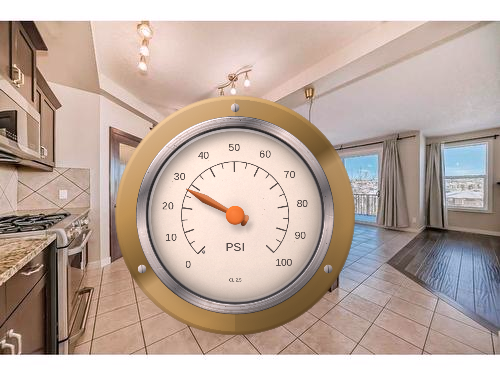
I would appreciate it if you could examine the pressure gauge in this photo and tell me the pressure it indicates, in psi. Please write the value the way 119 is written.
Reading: 27.5
